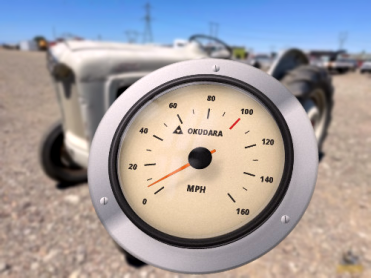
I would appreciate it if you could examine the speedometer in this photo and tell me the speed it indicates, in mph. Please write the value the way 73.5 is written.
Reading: 5
